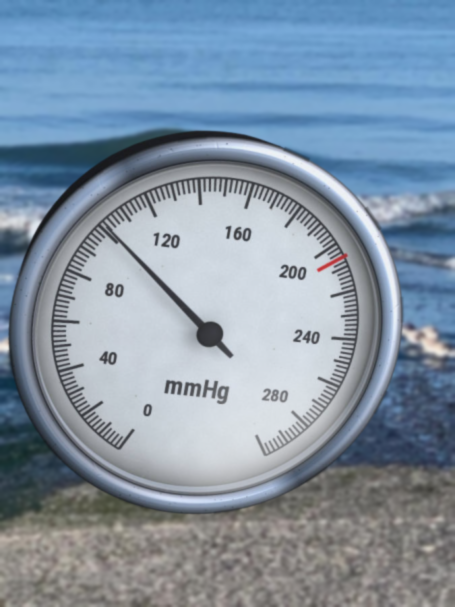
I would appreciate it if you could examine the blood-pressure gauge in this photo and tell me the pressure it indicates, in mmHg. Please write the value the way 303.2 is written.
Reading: 102
